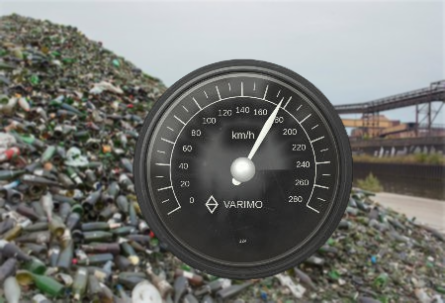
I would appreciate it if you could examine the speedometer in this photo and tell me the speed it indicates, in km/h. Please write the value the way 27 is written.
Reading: 175
